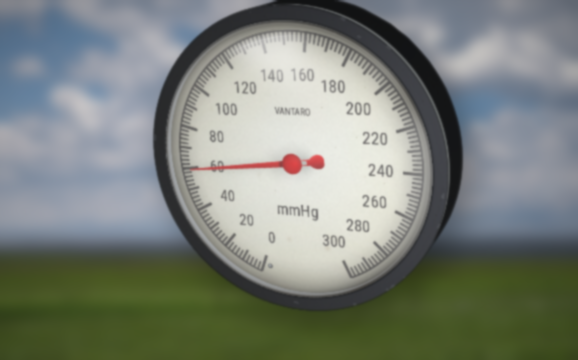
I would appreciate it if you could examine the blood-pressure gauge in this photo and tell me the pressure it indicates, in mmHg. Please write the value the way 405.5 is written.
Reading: 60
